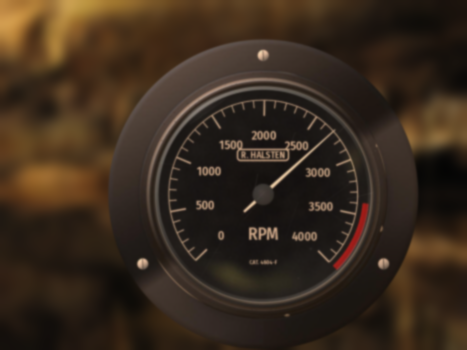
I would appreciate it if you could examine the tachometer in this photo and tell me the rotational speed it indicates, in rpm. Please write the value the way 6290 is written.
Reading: 2700
